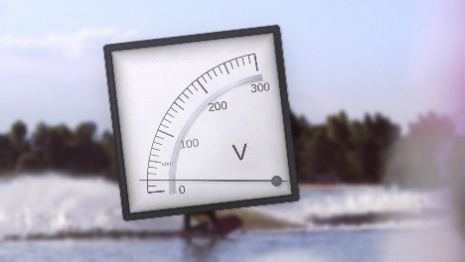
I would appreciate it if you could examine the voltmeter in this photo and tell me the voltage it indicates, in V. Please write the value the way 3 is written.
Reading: 20
